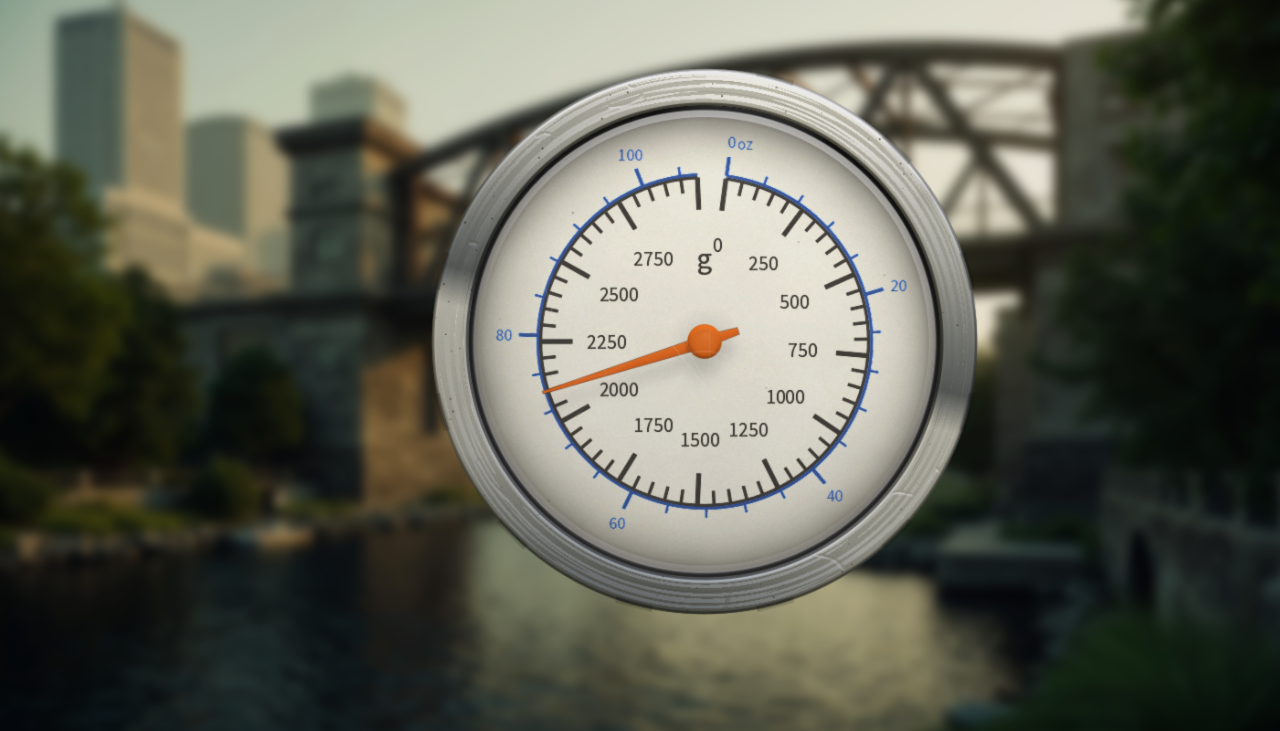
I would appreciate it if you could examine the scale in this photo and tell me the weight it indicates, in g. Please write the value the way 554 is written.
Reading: 2100
